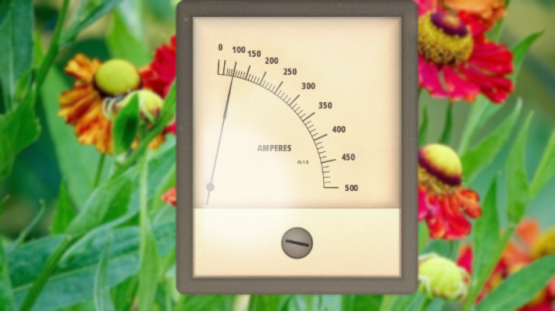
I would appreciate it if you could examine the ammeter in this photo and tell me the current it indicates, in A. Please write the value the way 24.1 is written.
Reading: 100
